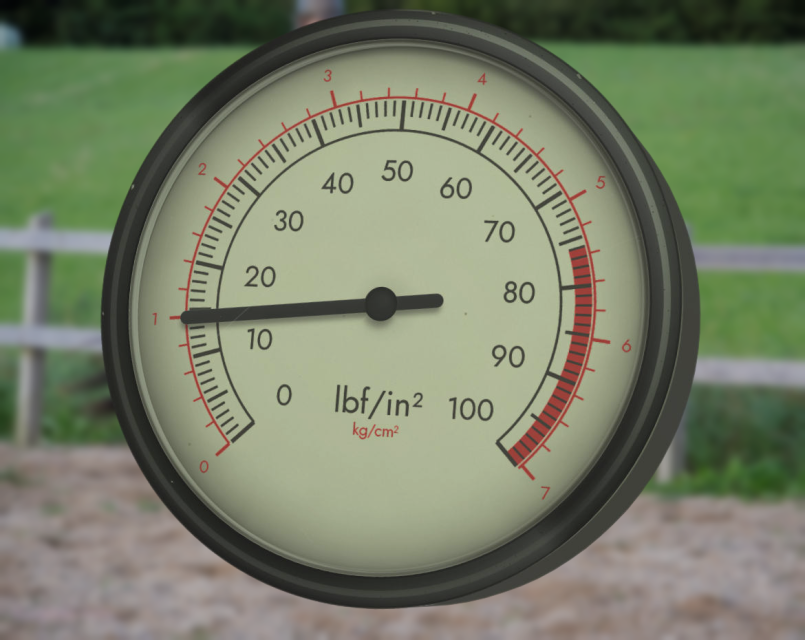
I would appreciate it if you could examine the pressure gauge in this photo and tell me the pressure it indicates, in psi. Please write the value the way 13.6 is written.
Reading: 14
